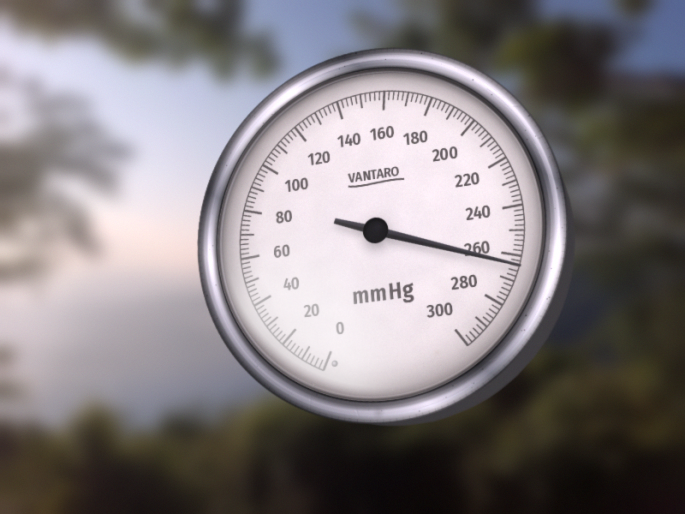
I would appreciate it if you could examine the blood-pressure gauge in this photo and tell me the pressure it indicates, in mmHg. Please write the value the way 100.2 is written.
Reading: 264
